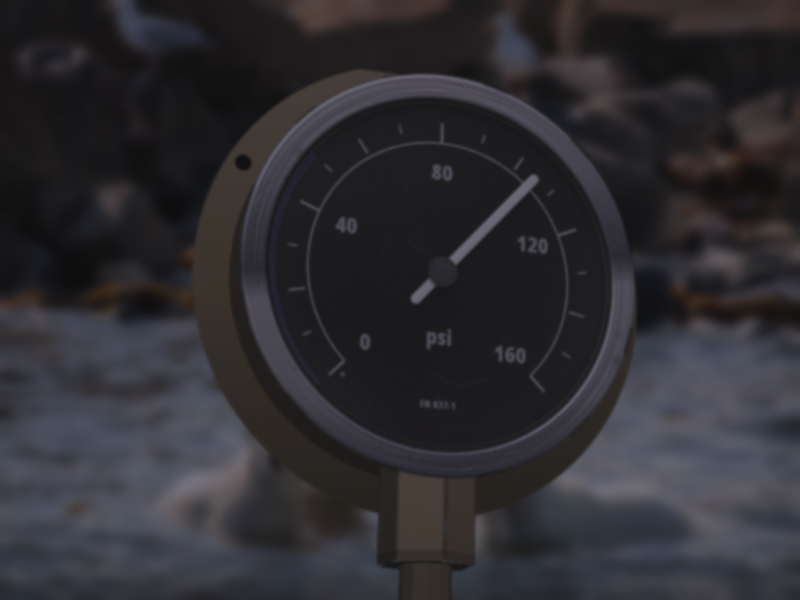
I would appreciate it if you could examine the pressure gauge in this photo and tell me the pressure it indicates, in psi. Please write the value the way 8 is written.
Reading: 105
